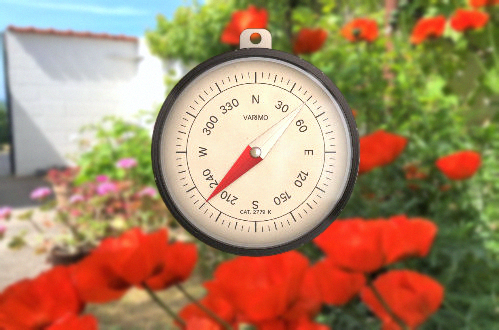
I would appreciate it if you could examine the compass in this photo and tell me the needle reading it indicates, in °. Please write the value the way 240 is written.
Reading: 225
